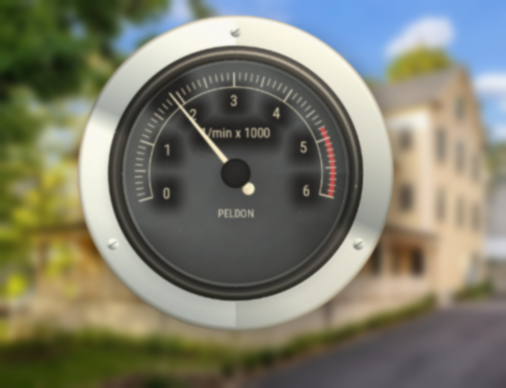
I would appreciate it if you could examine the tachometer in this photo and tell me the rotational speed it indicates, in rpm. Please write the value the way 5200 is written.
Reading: 1900
